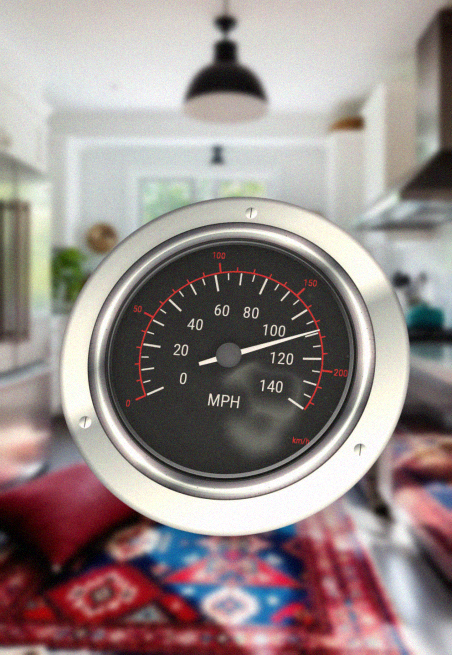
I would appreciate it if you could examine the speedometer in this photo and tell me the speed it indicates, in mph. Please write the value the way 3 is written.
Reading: 110
